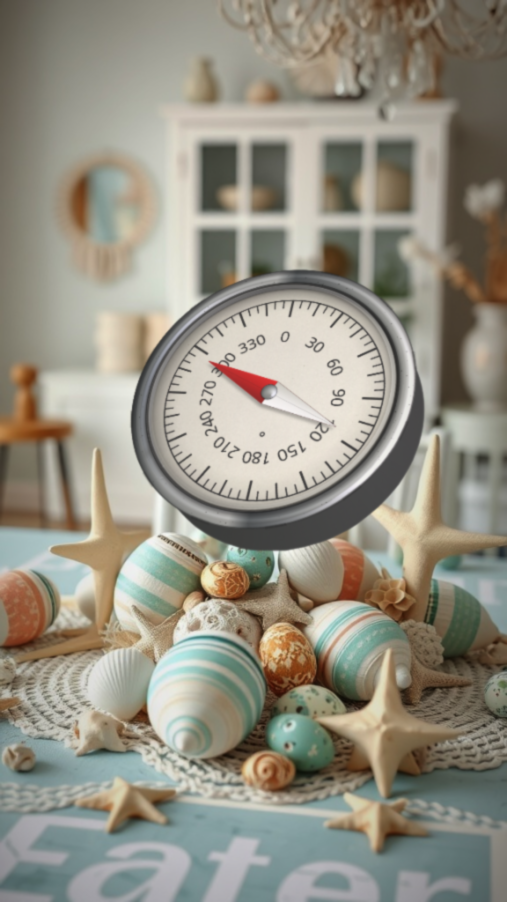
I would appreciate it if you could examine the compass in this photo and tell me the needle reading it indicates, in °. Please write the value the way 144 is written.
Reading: 295
